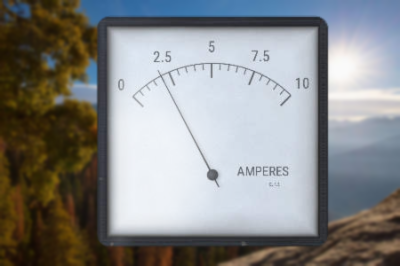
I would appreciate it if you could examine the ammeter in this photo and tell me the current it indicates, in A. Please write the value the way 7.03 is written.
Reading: 2
